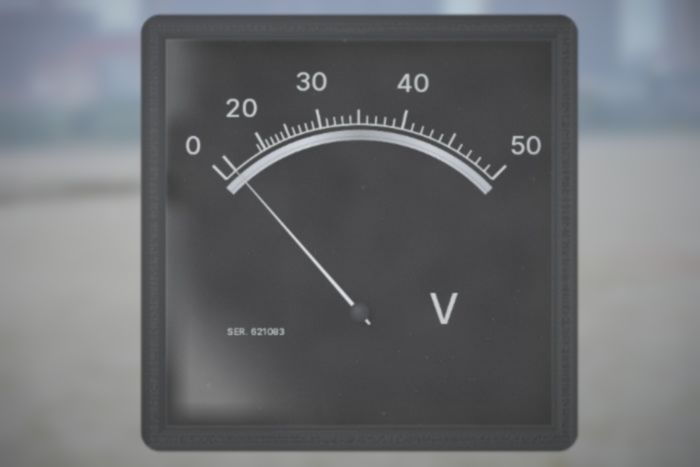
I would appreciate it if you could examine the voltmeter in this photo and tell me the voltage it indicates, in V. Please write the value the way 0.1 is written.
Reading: 10
